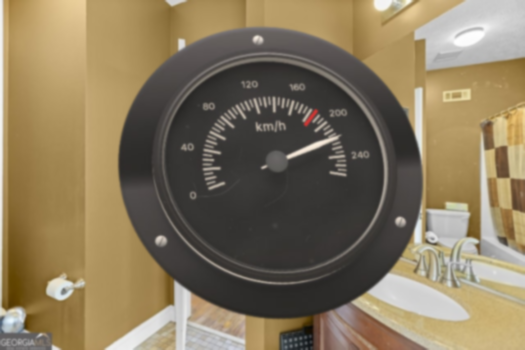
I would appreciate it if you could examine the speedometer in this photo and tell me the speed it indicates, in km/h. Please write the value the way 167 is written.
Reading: 220
